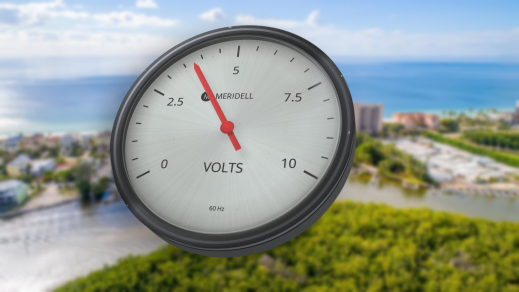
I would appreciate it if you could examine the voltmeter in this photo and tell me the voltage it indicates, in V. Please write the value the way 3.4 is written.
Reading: 3.75
